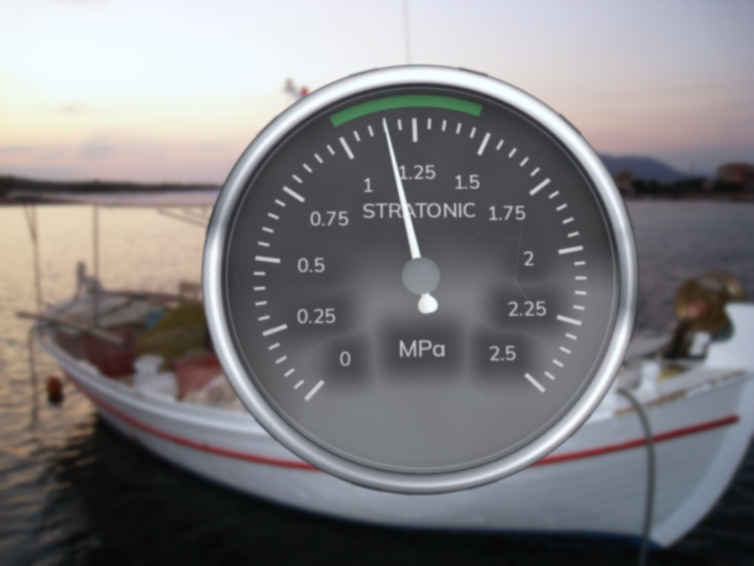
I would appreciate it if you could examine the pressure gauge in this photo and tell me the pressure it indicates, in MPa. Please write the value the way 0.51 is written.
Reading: 1.15
